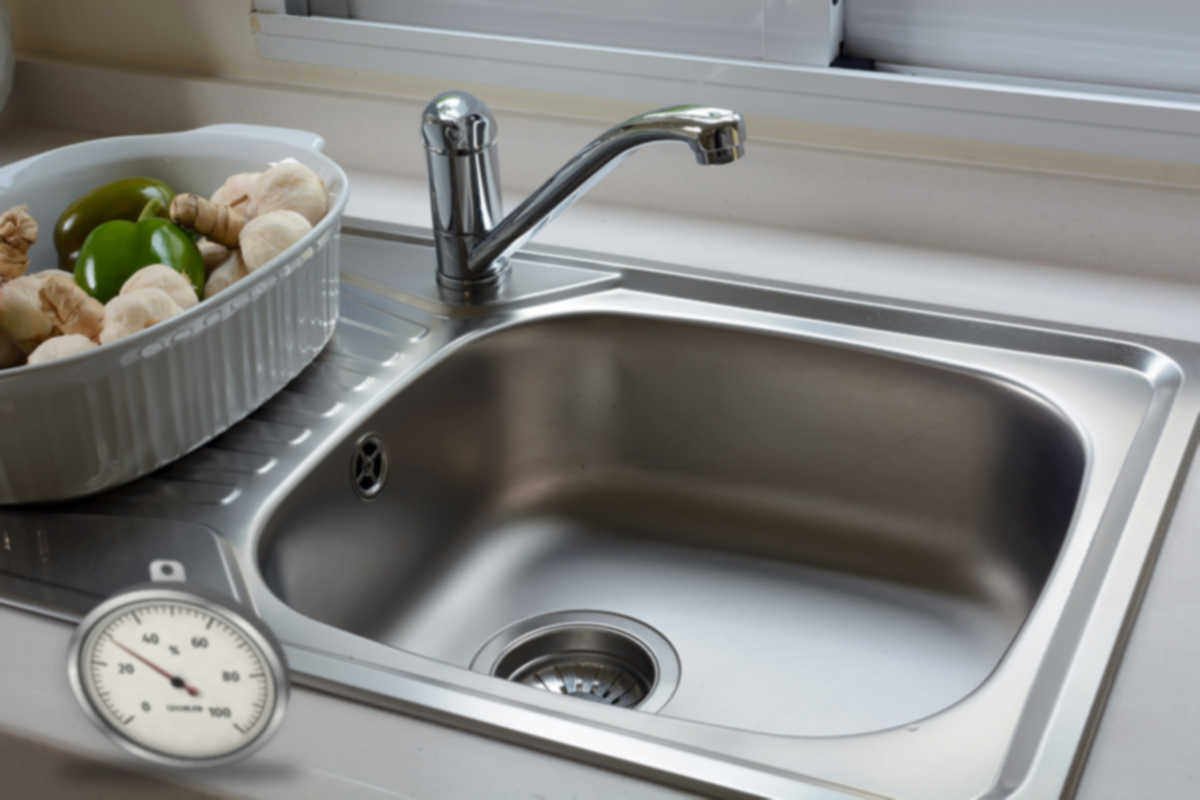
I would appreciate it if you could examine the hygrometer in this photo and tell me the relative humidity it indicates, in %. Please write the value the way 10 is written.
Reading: 30
